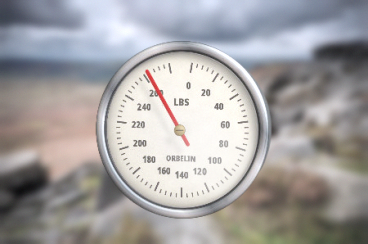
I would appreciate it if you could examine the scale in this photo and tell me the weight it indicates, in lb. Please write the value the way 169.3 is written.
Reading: 264
